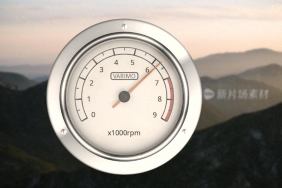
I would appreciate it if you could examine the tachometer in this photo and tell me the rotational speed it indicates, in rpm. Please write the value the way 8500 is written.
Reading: 6250
